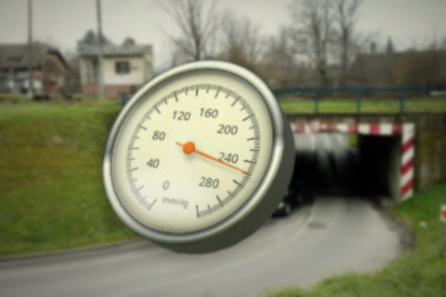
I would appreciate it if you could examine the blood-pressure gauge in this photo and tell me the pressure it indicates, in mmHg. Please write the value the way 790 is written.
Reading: 250
